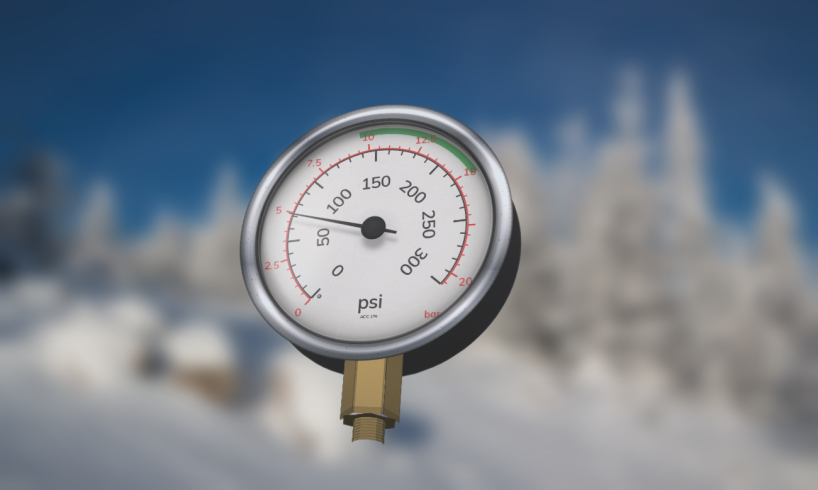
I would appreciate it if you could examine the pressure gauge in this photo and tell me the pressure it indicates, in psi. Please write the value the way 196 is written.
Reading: 70
